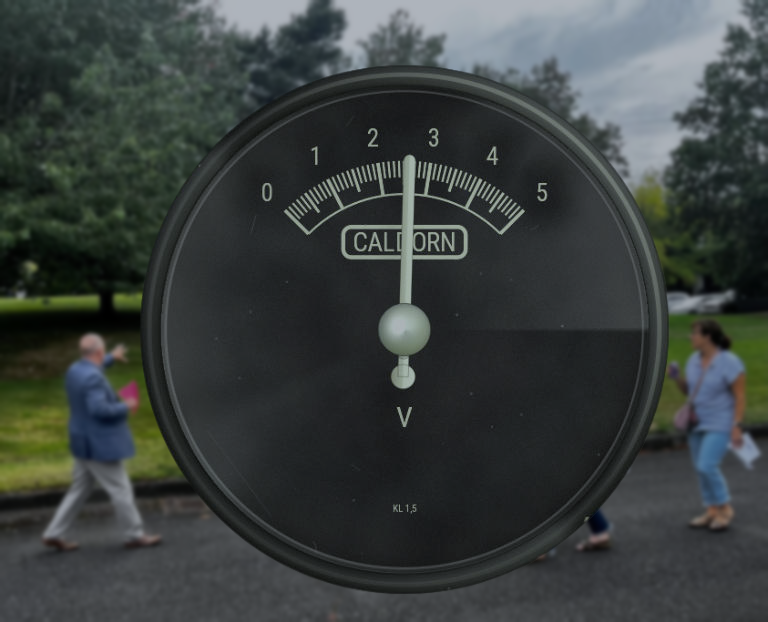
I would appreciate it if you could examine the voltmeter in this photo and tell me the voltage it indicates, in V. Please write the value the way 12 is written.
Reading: 2.6
